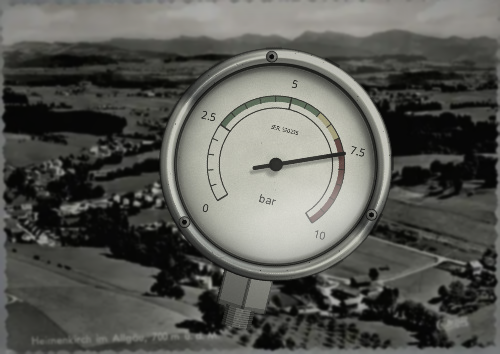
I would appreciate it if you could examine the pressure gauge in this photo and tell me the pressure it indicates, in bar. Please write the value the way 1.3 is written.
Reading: 7.5
